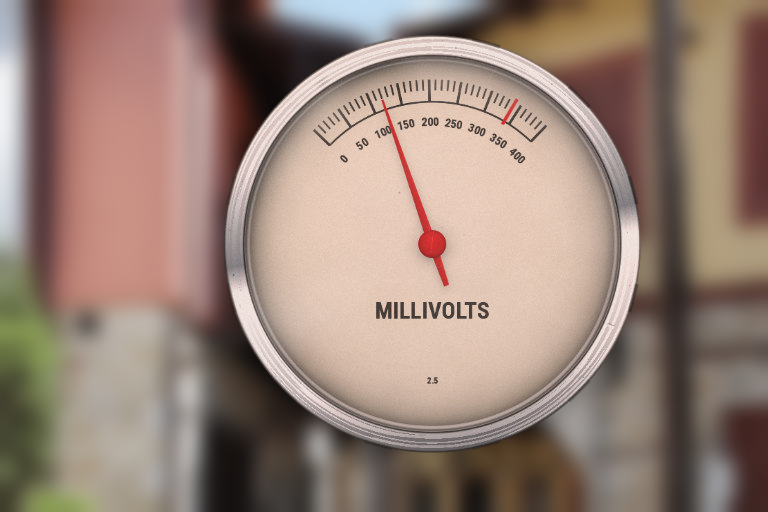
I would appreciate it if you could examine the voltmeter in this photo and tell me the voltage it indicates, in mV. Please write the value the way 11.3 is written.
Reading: 120
